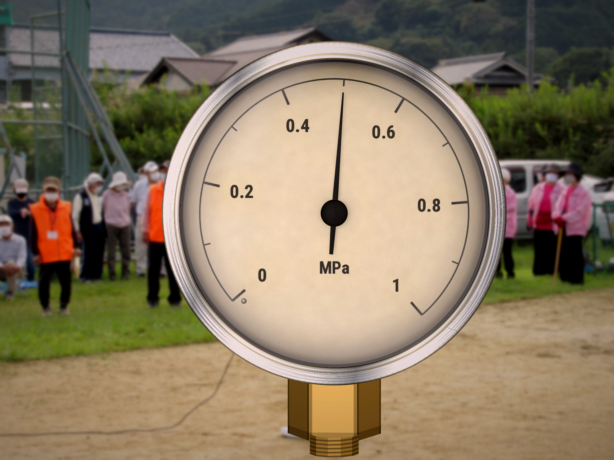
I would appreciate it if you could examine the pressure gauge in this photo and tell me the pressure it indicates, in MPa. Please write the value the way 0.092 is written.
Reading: 0.5
